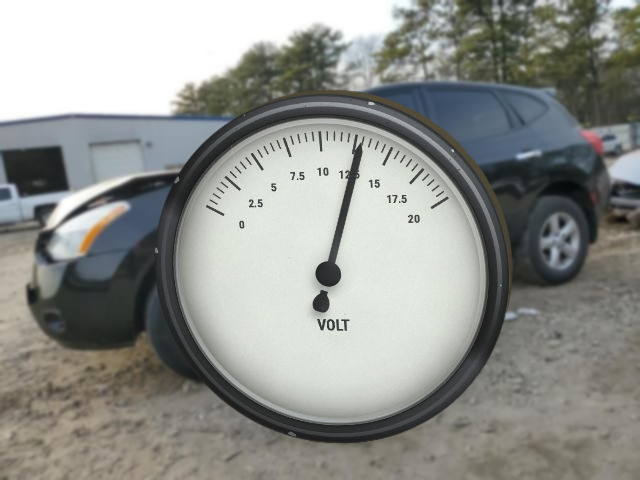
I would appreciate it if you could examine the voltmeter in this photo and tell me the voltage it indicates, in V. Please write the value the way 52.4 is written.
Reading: 13
